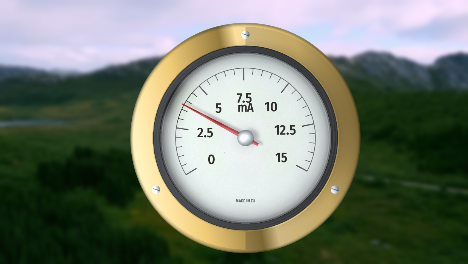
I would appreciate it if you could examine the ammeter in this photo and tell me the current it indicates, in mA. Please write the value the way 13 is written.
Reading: 3.75
